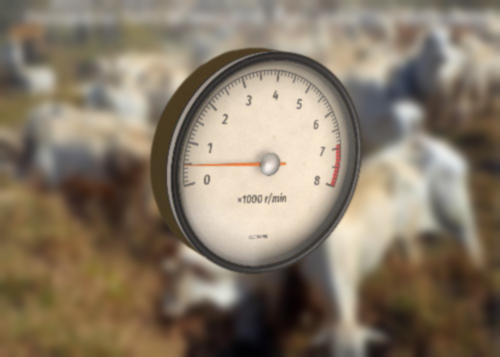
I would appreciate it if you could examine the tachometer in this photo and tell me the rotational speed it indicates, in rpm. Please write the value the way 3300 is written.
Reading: 500
